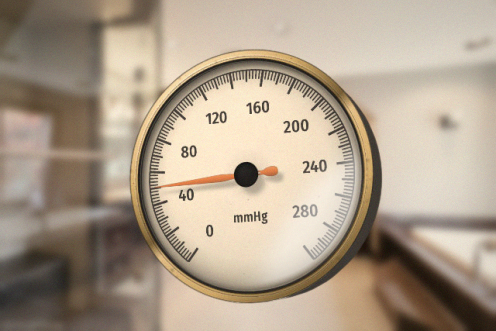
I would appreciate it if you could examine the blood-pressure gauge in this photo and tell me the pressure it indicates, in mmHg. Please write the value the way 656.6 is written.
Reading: 50
